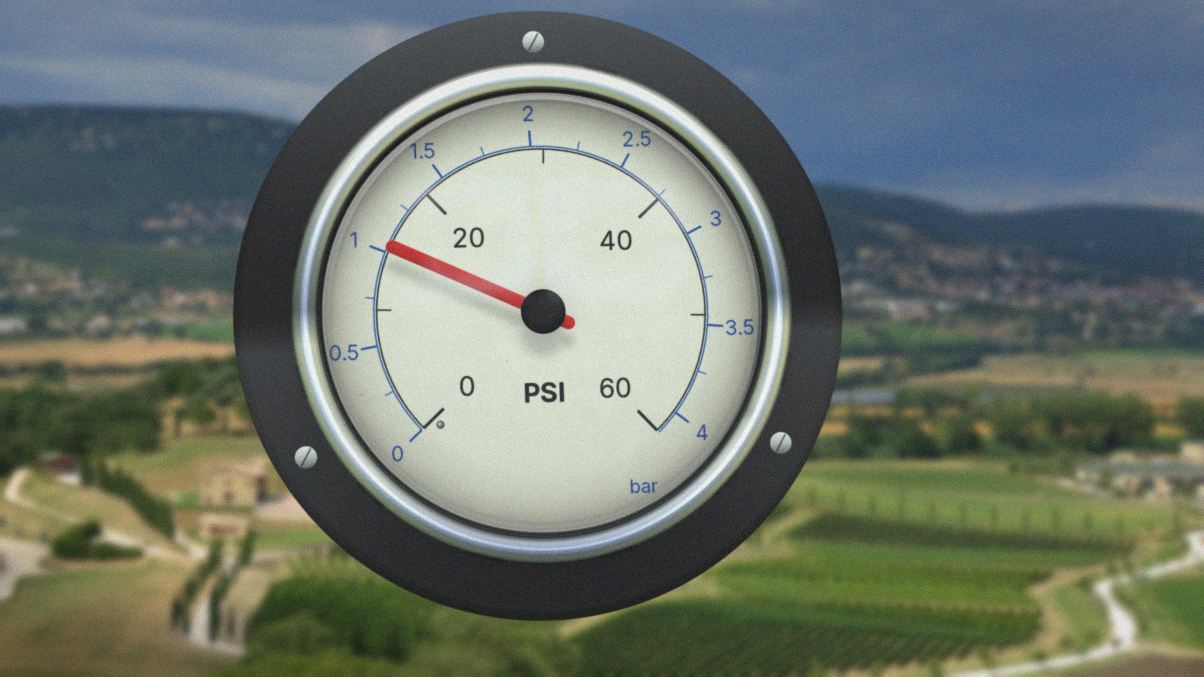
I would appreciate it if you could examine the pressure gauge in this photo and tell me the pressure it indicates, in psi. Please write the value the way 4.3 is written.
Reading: 15
